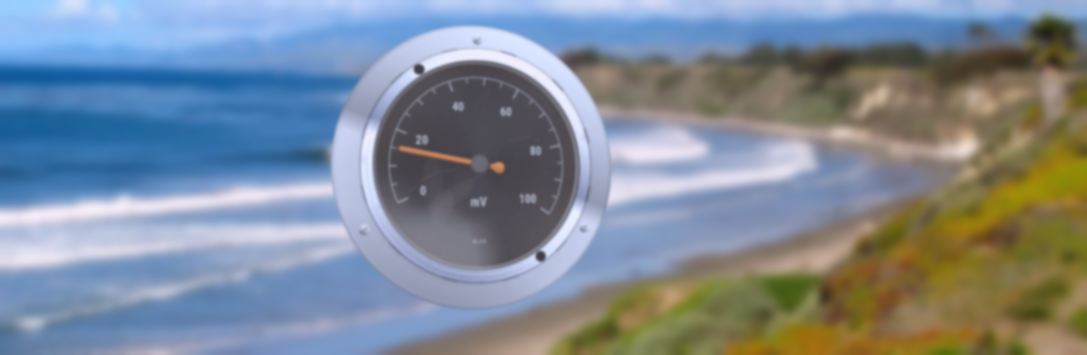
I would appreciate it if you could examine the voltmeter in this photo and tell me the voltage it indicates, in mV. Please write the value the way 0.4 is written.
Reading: 15
